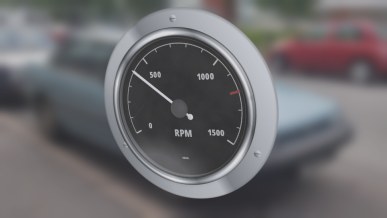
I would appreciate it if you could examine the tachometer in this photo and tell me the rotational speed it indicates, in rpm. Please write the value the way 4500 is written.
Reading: 400
